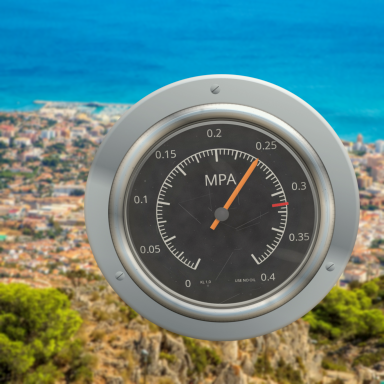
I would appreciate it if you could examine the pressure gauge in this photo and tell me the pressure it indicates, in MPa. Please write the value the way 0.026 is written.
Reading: 0.25
